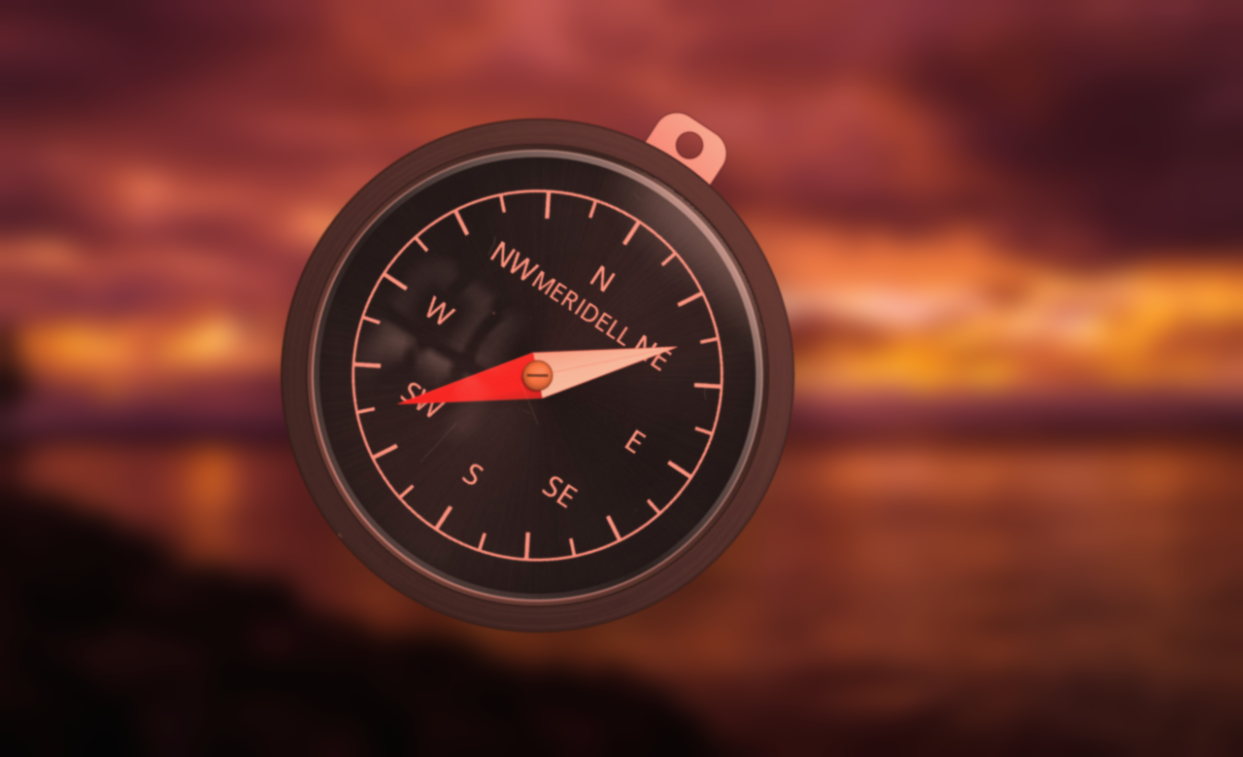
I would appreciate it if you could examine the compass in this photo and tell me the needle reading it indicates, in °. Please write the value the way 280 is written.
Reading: 225
